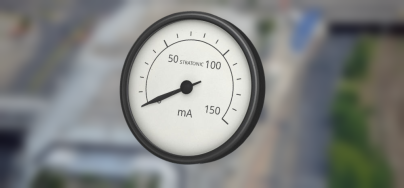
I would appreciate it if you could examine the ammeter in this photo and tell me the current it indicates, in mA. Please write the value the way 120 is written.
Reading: 0
